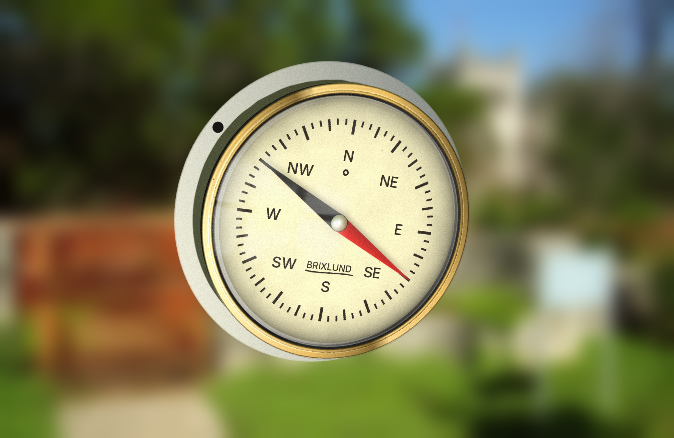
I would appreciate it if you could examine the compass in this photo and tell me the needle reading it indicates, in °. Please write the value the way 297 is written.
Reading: 120
